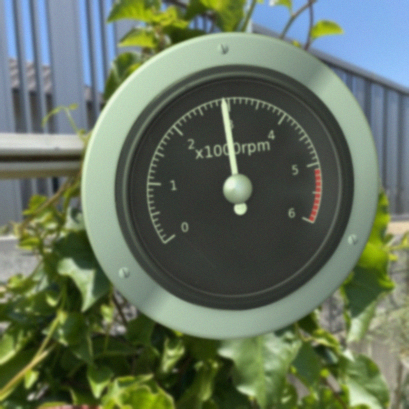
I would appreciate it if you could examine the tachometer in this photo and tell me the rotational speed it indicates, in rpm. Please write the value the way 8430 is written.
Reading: 2900
